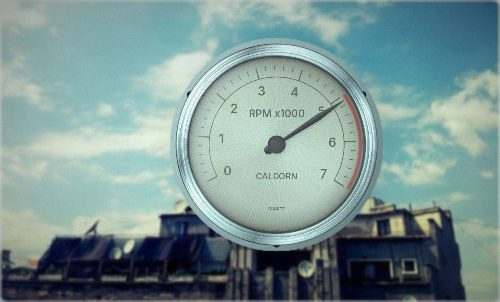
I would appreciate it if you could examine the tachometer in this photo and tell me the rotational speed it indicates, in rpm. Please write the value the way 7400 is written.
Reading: 5100
